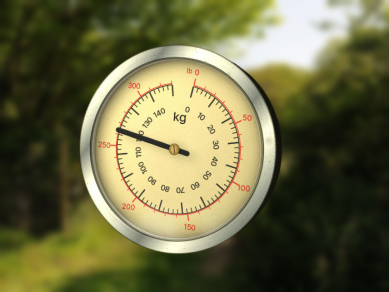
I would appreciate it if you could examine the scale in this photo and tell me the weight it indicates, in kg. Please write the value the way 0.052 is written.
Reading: 120
